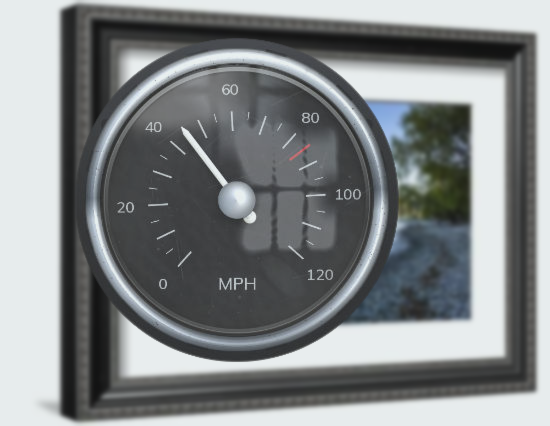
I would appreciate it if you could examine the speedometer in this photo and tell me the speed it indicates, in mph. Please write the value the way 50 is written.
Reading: 45
